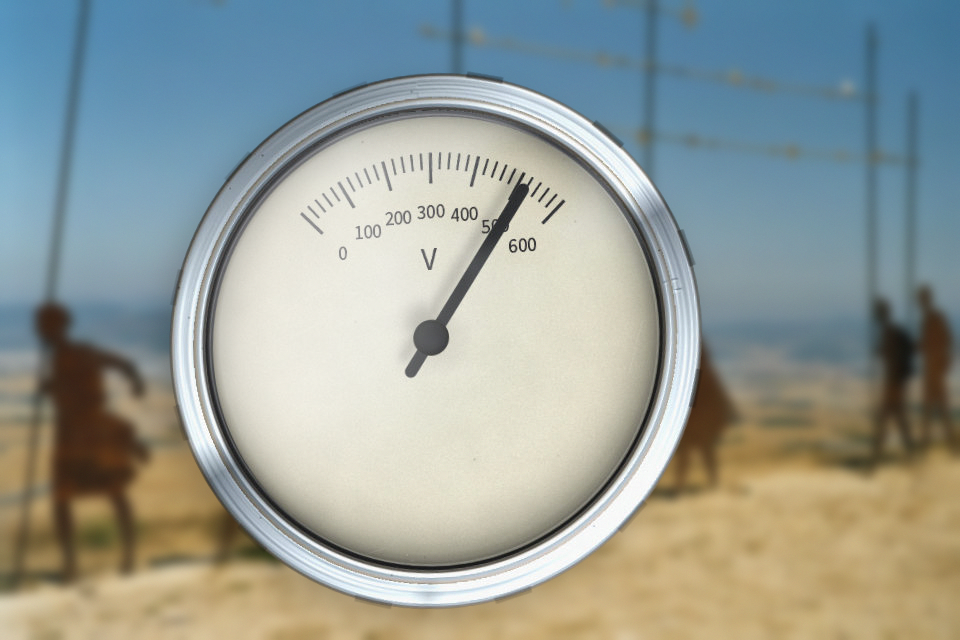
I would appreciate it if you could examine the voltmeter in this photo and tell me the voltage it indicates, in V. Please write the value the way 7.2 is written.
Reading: 520
